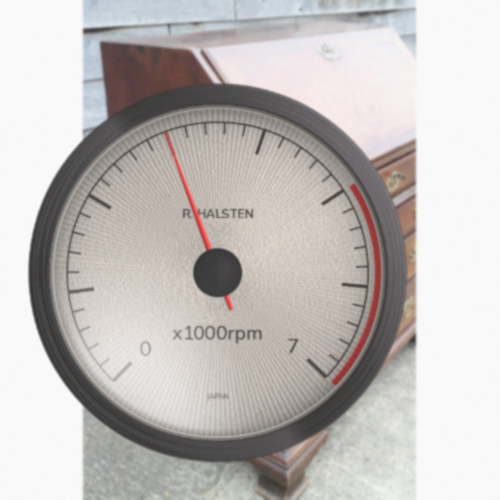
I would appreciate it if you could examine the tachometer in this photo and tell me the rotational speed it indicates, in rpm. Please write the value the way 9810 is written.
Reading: 3000
